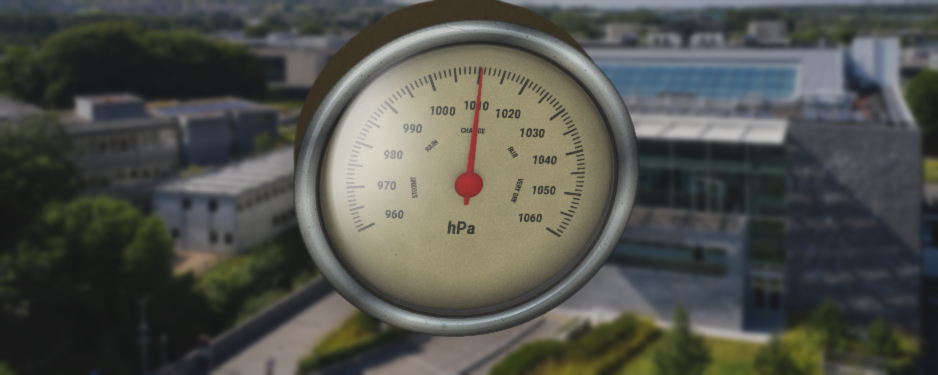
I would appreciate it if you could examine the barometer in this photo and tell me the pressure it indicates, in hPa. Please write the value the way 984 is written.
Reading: 1010
